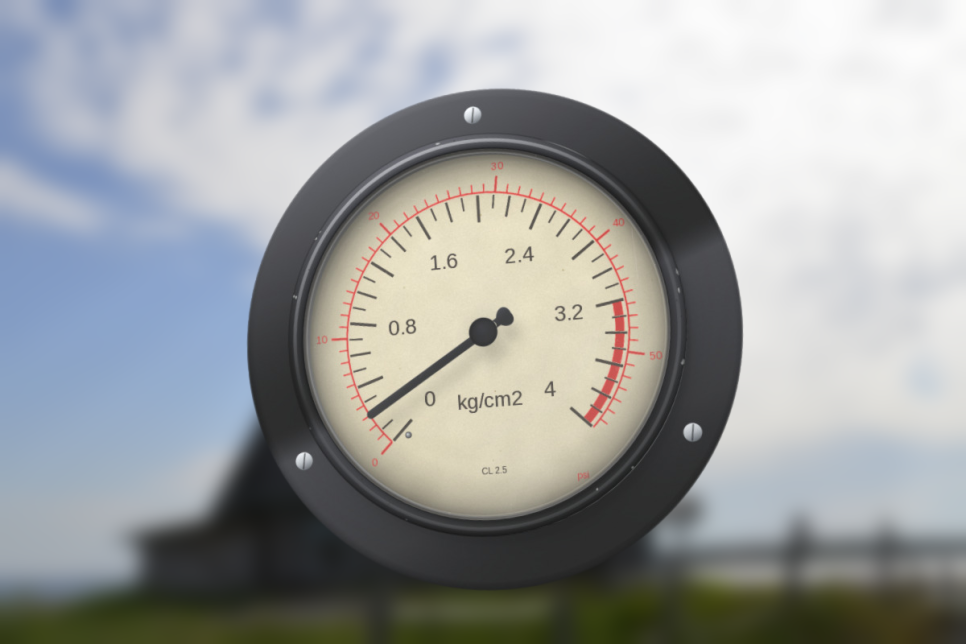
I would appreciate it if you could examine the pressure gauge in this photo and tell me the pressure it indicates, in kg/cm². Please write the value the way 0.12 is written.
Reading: 0.2
